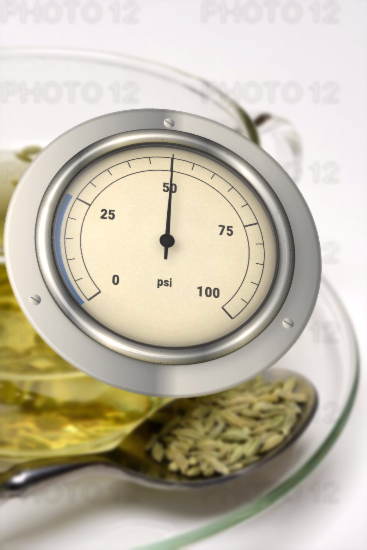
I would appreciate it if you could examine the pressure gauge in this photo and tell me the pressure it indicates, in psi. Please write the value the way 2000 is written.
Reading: 50
